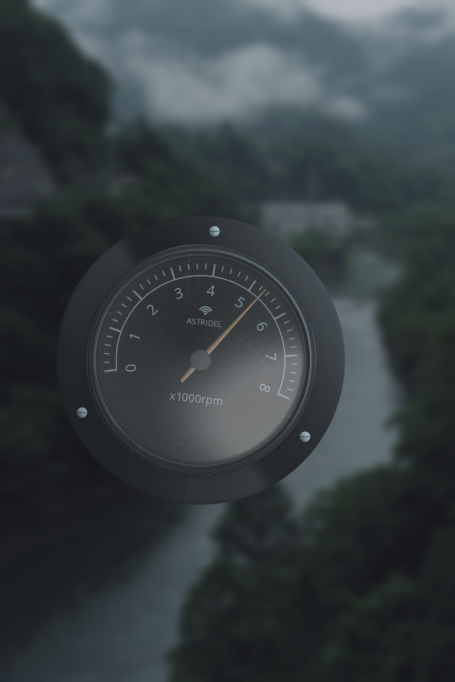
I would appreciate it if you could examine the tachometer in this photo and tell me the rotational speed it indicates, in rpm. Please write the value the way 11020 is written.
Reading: 5300
